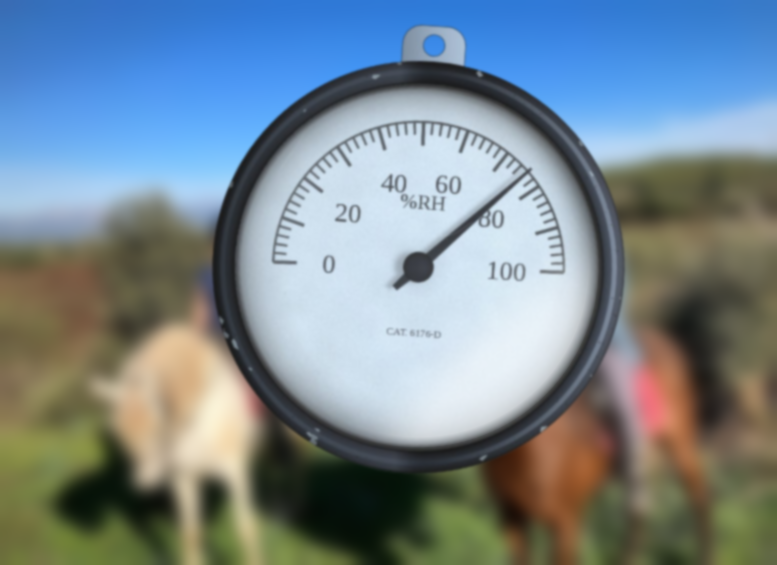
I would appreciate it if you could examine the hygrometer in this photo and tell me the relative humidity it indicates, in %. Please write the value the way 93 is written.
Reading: 76
